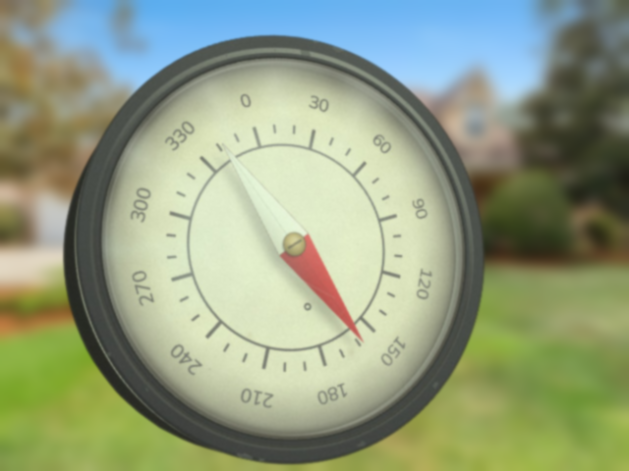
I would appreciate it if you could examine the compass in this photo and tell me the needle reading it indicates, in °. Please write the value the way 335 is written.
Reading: 160
